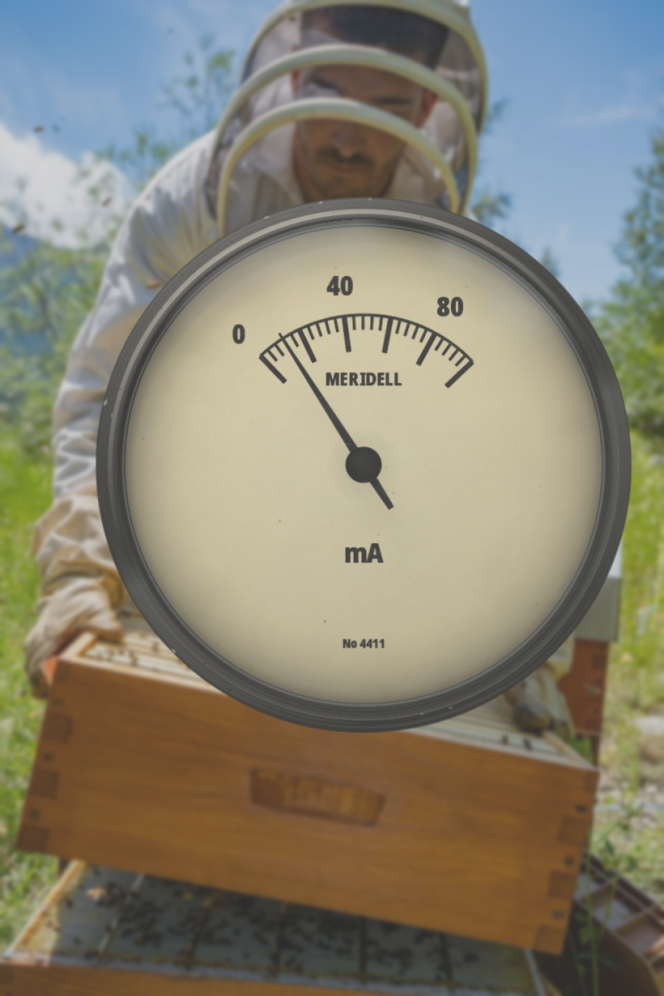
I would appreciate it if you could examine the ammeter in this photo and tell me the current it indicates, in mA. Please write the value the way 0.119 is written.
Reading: 12
